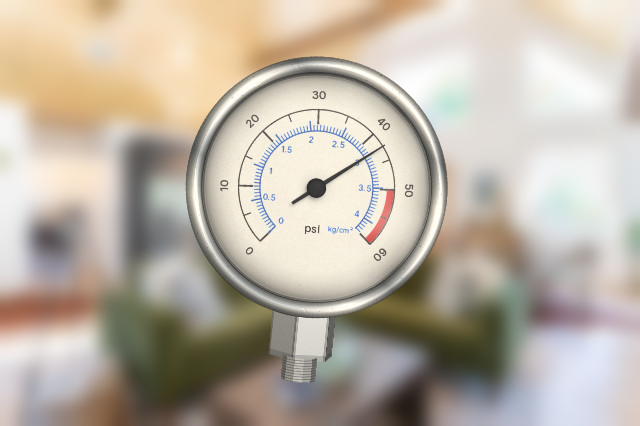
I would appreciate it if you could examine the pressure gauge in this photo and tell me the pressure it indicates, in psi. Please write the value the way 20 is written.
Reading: 42.5
